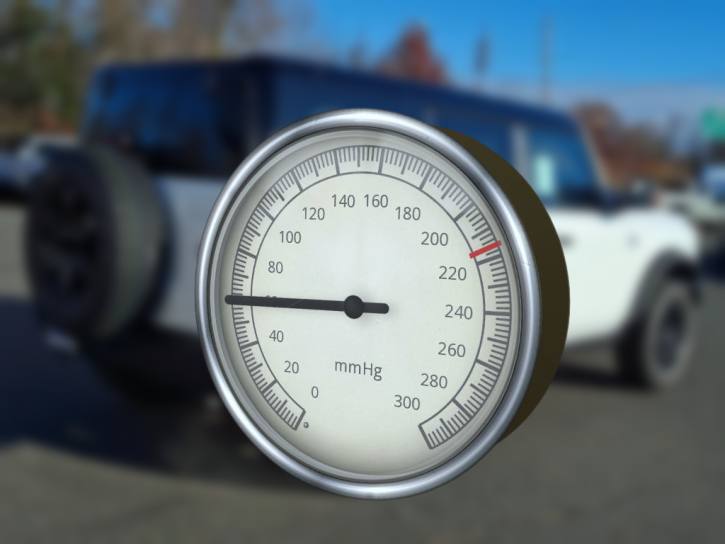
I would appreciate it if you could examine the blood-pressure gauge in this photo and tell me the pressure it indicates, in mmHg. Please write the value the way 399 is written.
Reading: 60
